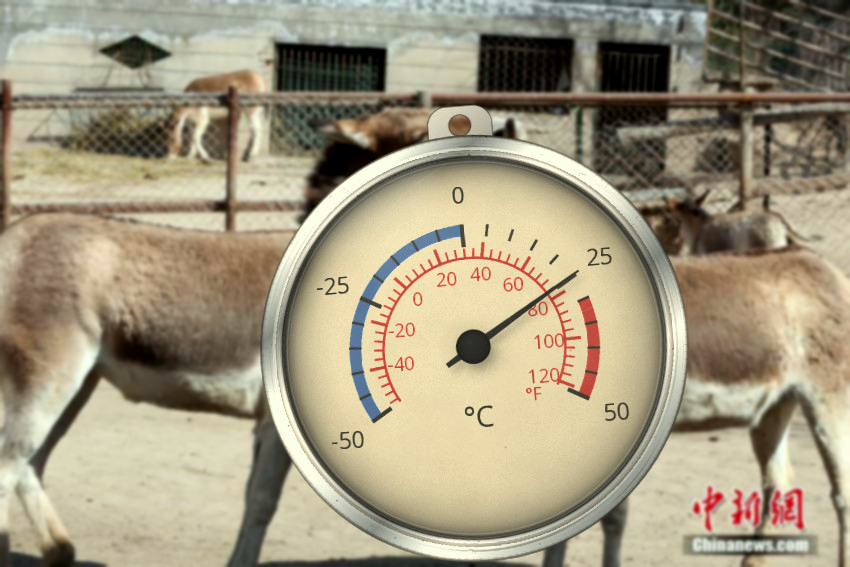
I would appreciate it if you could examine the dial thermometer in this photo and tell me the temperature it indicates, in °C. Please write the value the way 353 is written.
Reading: 25
